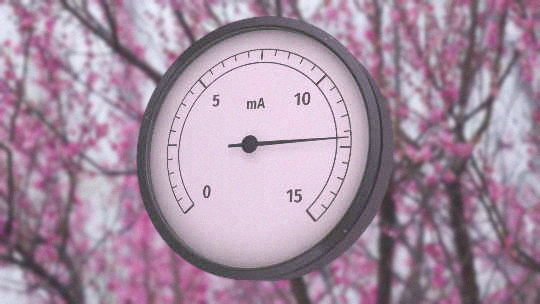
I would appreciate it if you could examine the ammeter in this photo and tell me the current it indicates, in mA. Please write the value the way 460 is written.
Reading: 12.25
